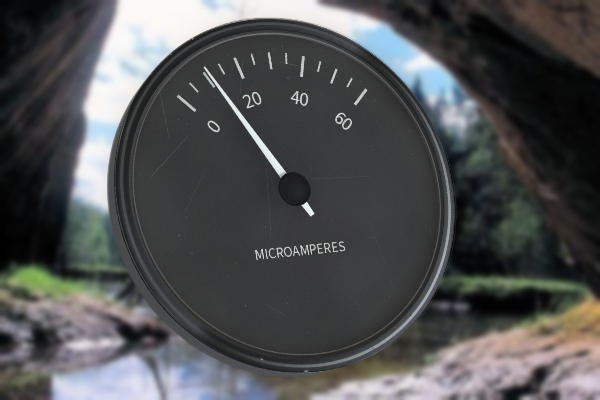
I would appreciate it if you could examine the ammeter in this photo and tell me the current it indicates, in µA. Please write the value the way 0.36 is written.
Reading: 10
